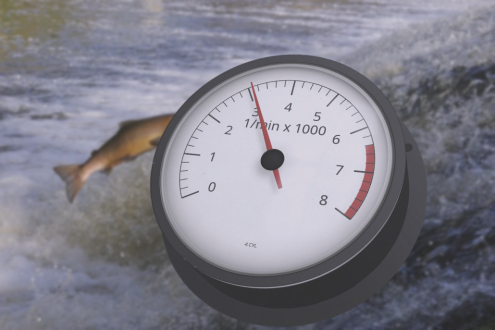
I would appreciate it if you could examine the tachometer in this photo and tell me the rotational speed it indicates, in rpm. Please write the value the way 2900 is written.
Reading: 3100
